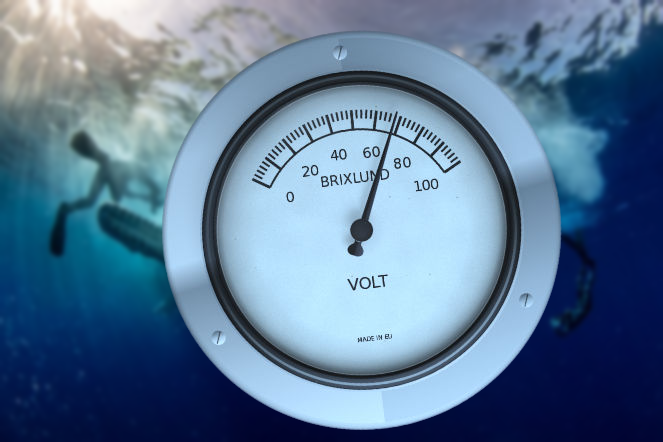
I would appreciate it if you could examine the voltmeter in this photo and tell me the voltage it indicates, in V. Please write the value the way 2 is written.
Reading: 68
